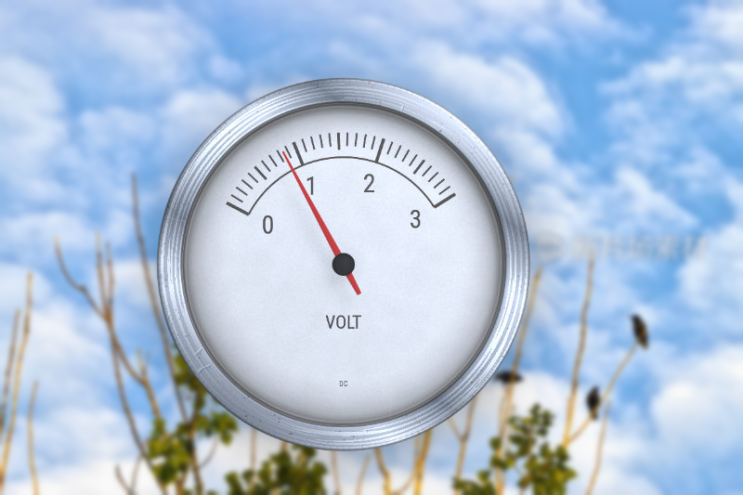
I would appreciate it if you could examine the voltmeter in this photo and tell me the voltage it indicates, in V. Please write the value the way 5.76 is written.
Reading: 0.85
